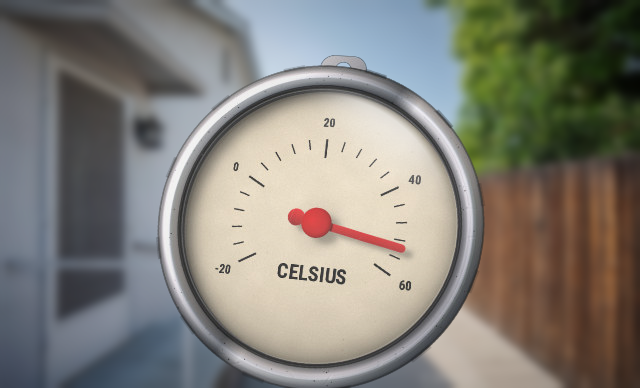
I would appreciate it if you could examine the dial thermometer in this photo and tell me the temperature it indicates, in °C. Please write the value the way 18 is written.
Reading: 54
